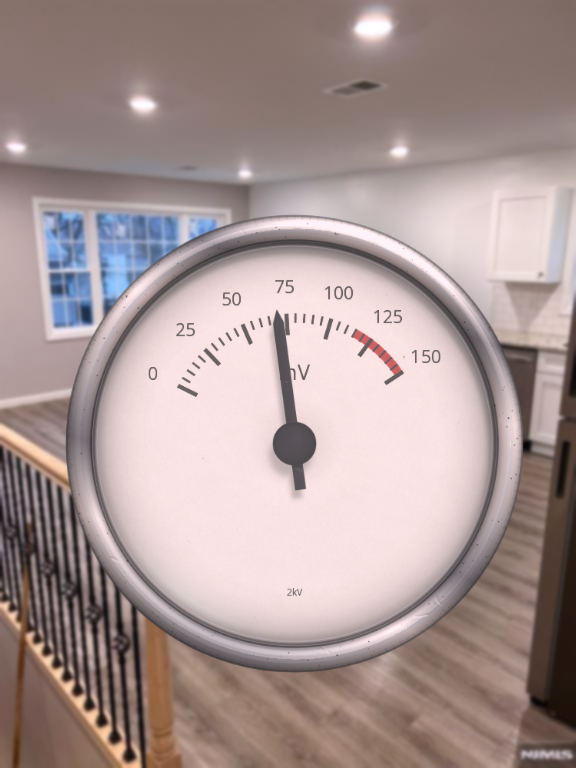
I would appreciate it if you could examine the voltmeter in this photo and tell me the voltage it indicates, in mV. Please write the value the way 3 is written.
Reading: 70
